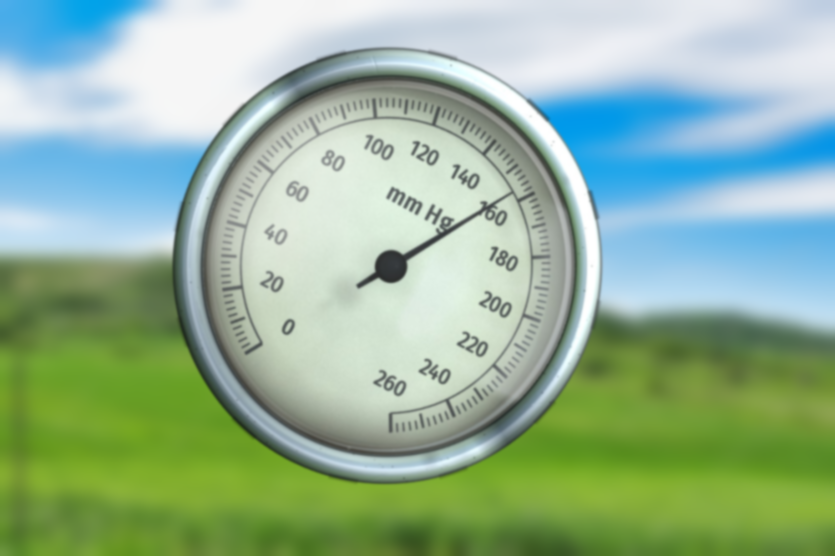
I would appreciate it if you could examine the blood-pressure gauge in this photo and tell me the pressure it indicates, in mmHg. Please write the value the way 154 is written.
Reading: 156
